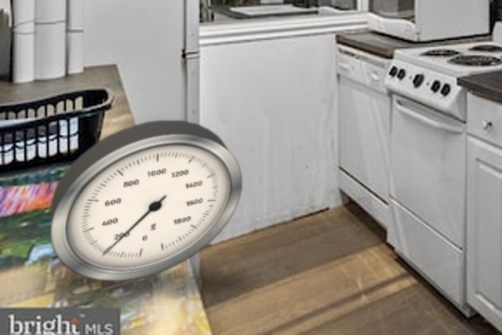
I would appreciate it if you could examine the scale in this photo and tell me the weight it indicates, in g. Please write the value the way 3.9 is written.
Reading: 200
